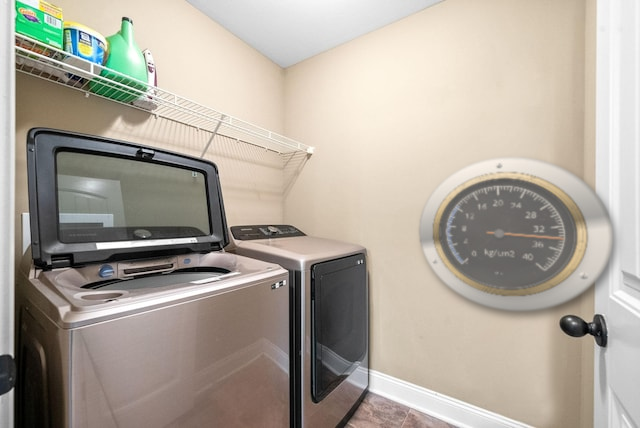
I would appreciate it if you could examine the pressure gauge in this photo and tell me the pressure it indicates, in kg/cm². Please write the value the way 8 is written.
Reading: 34
